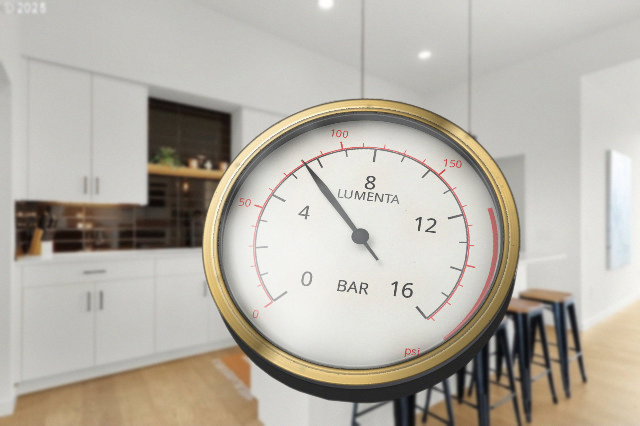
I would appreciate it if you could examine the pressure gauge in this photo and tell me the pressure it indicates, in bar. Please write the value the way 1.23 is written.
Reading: 5.5
